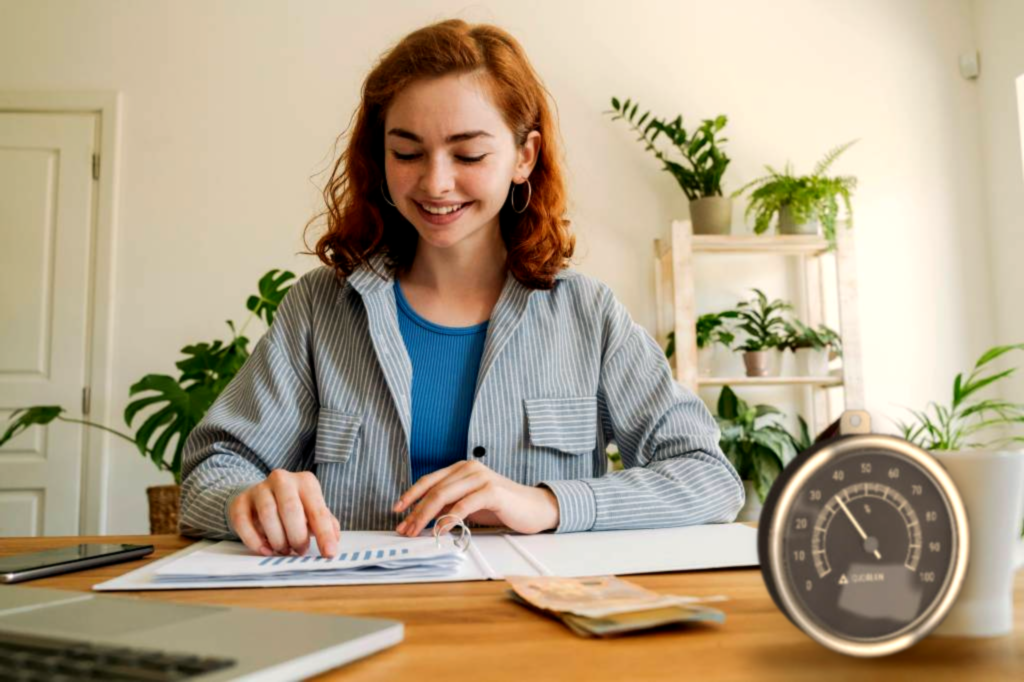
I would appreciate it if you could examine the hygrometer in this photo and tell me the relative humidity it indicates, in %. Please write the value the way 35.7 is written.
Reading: 35
